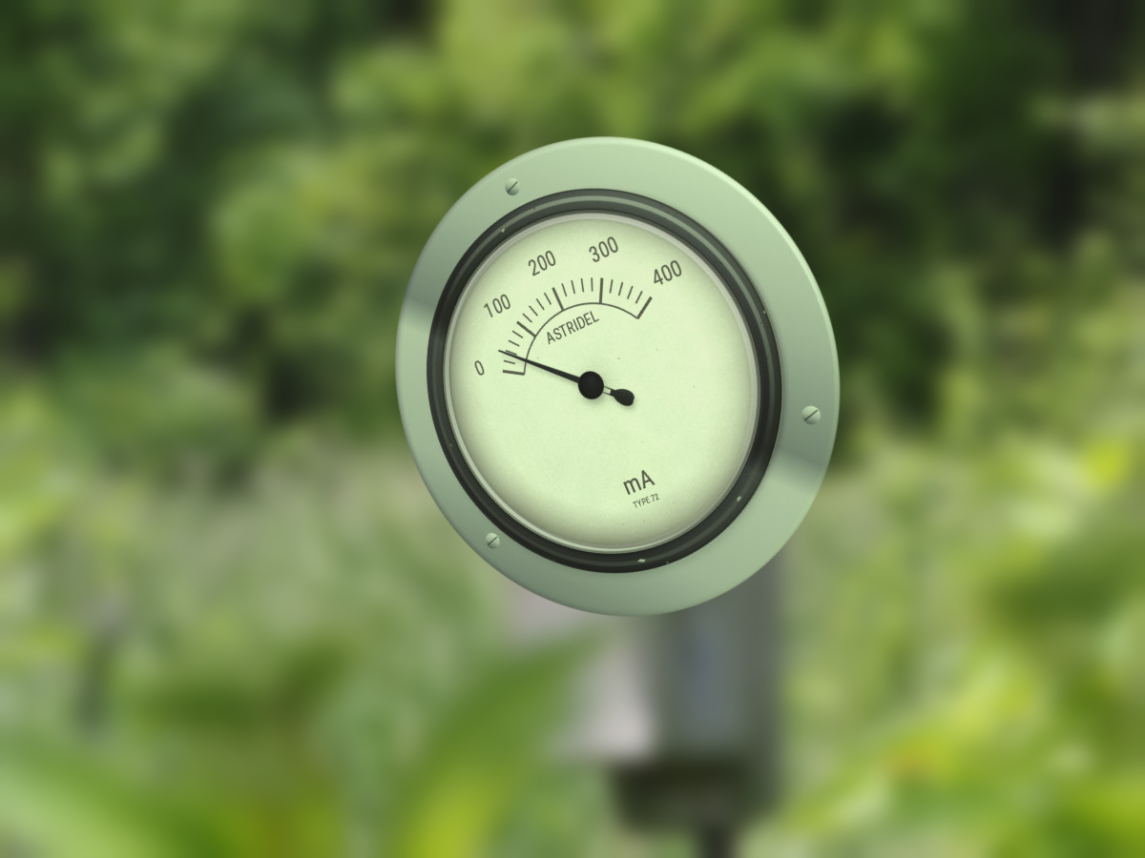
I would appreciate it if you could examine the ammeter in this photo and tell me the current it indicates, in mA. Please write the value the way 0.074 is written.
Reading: 40
